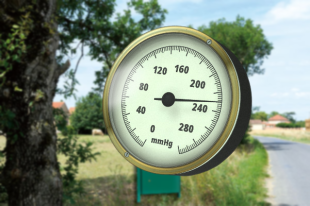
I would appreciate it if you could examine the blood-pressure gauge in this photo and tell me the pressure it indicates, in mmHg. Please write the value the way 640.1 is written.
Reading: 230
